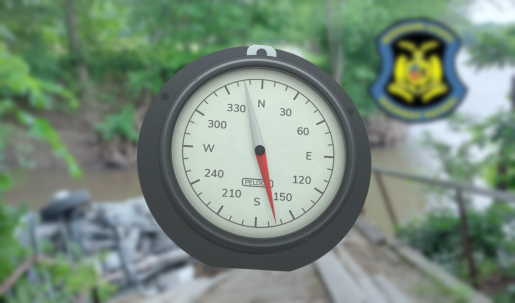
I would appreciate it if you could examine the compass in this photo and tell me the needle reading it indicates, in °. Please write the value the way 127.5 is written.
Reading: 165
